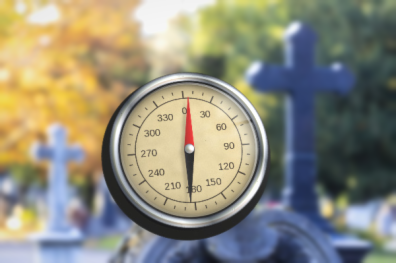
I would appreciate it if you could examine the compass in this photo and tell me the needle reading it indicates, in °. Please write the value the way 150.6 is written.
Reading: 5
